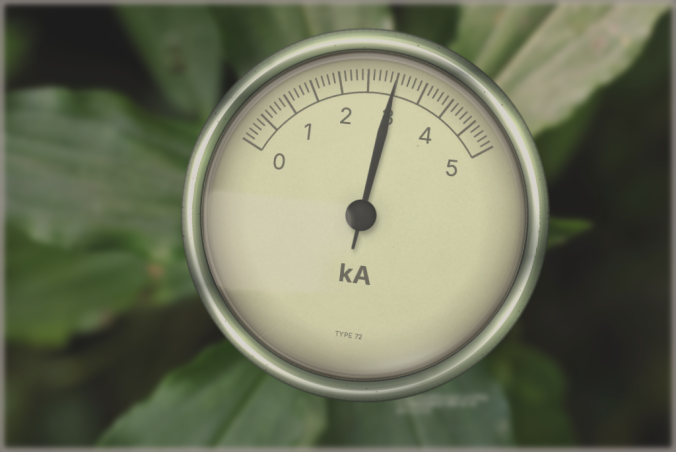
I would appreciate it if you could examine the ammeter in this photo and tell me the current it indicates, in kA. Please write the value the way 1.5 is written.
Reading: 3
